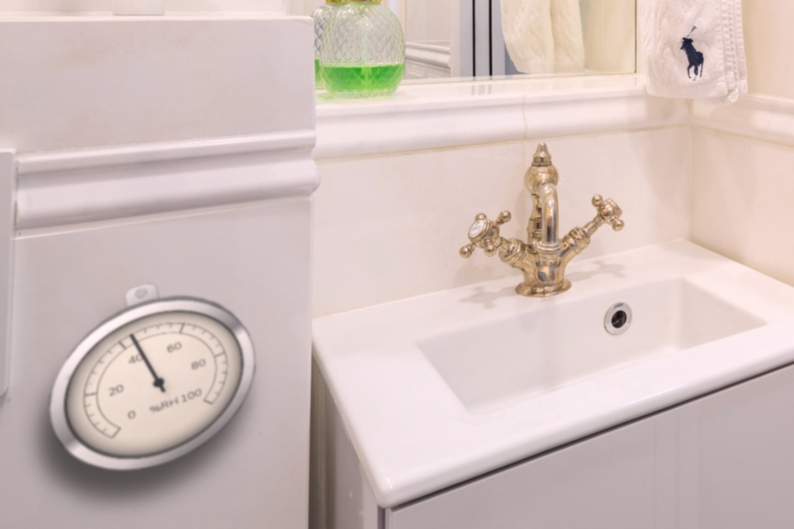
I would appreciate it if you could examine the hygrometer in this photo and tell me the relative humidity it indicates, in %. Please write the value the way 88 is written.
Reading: 44
